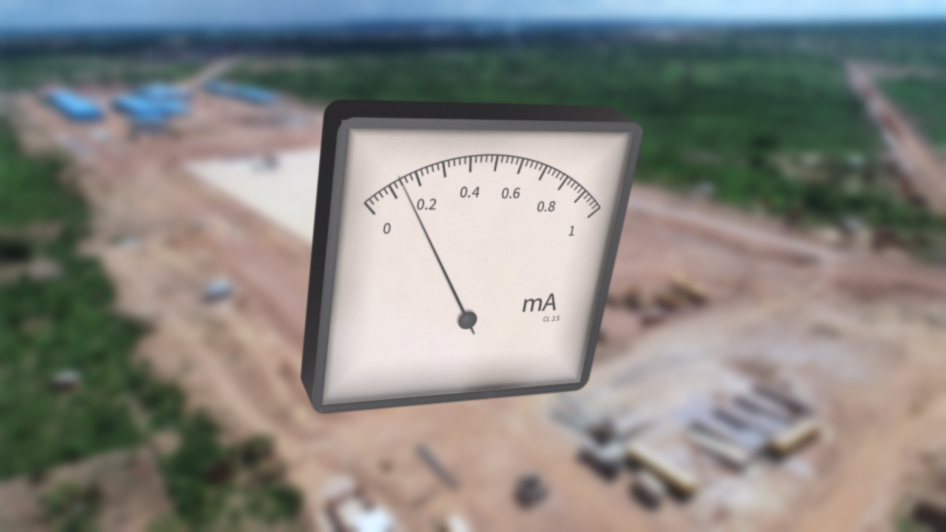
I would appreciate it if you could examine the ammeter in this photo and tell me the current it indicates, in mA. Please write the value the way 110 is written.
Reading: 0.14
